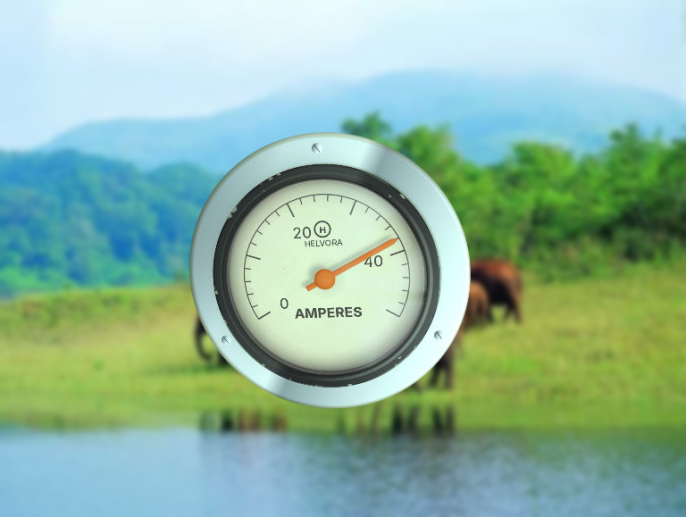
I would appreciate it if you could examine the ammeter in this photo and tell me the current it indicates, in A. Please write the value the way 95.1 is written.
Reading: 38
